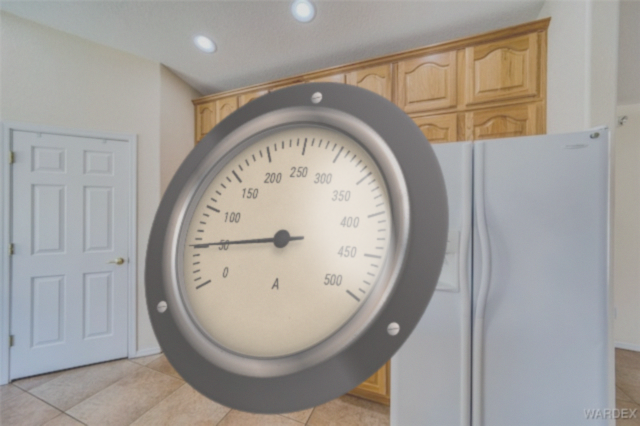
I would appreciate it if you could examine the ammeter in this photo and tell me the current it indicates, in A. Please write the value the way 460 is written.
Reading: 50
